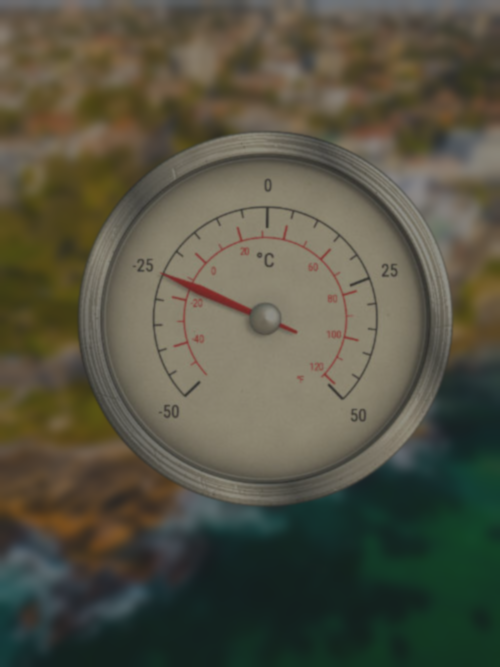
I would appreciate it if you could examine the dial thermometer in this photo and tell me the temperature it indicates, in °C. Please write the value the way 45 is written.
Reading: -25
